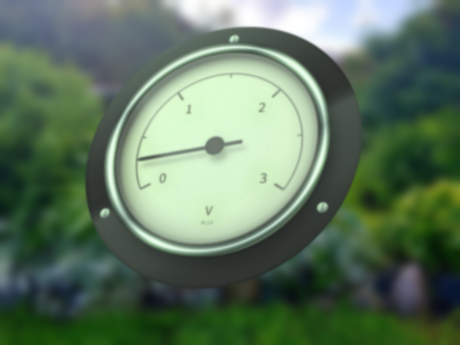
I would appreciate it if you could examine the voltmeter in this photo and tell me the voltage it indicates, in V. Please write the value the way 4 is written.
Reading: 0.25
